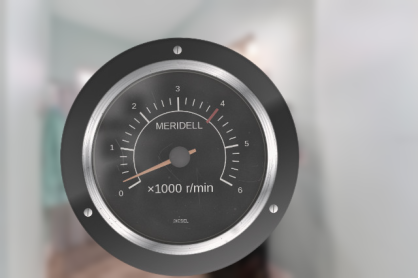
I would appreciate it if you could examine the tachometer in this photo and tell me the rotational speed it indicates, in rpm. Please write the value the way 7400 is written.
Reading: 200
